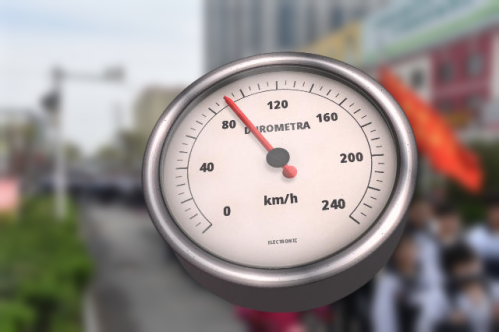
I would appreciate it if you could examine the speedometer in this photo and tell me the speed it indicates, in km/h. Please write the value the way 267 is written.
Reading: 90
